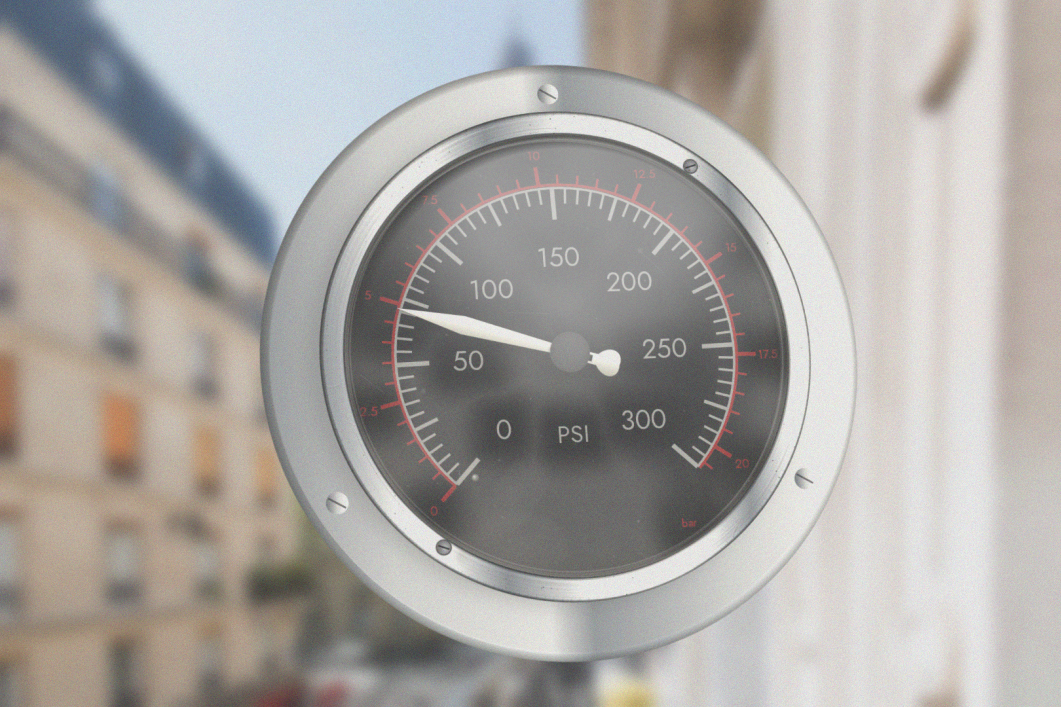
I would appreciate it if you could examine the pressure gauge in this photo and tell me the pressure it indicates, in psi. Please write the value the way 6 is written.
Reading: 70
